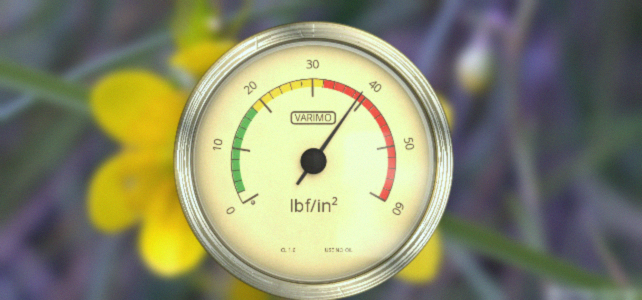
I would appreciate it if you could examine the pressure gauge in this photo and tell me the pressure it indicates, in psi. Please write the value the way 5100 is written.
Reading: 39
